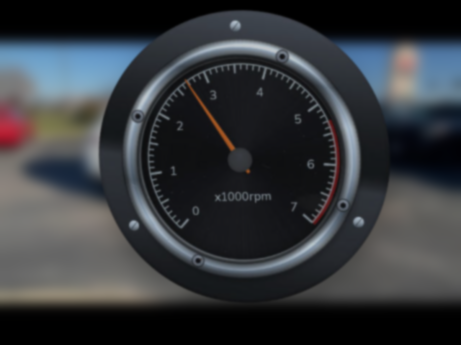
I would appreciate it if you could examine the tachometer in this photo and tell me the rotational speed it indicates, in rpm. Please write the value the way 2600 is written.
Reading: 2700
